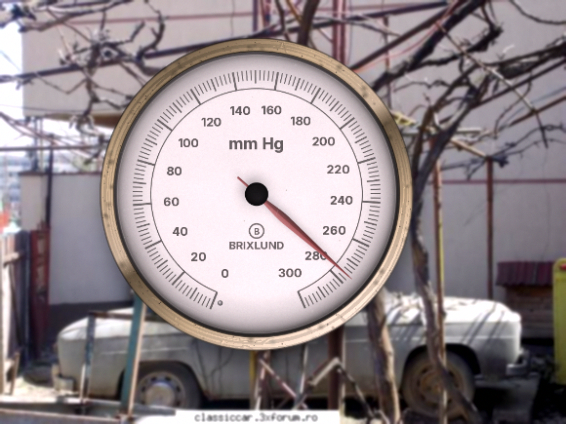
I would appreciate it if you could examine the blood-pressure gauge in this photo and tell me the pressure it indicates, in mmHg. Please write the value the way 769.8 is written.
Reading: 276
